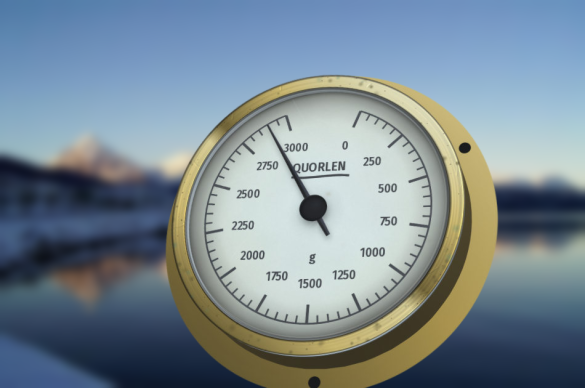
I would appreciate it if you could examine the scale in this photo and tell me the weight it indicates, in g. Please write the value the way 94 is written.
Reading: 2900
